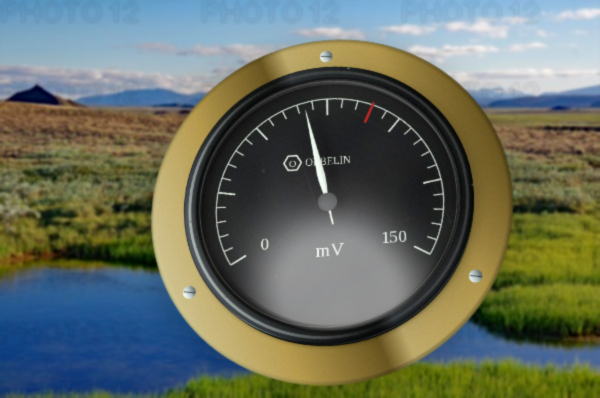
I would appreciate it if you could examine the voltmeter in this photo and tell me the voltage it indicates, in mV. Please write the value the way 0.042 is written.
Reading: 67.5
